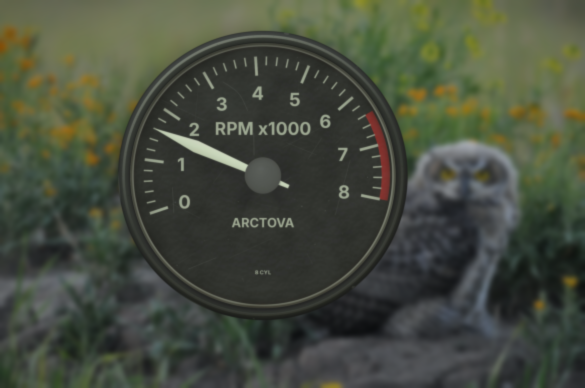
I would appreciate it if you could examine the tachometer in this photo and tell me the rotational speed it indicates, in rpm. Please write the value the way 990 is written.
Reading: 1600
